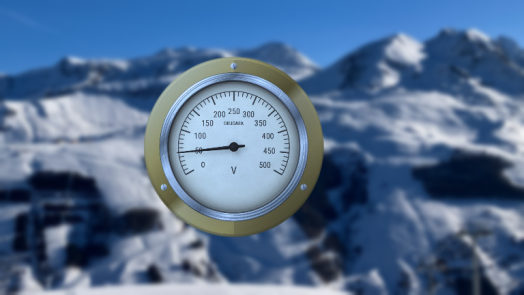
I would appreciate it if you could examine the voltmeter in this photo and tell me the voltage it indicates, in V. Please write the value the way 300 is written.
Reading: 50
